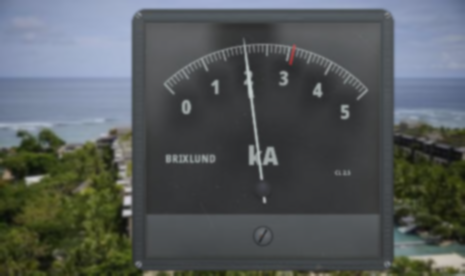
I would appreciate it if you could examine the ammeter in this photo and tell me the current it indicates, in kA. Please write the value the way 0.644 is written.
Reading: 2
